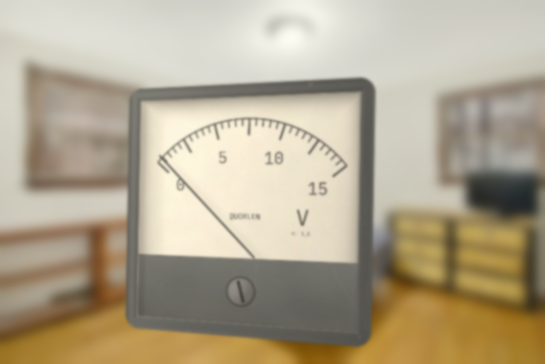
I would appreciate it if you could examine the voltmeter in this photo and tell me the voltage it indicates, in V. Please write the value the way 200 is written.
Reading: 0.5
